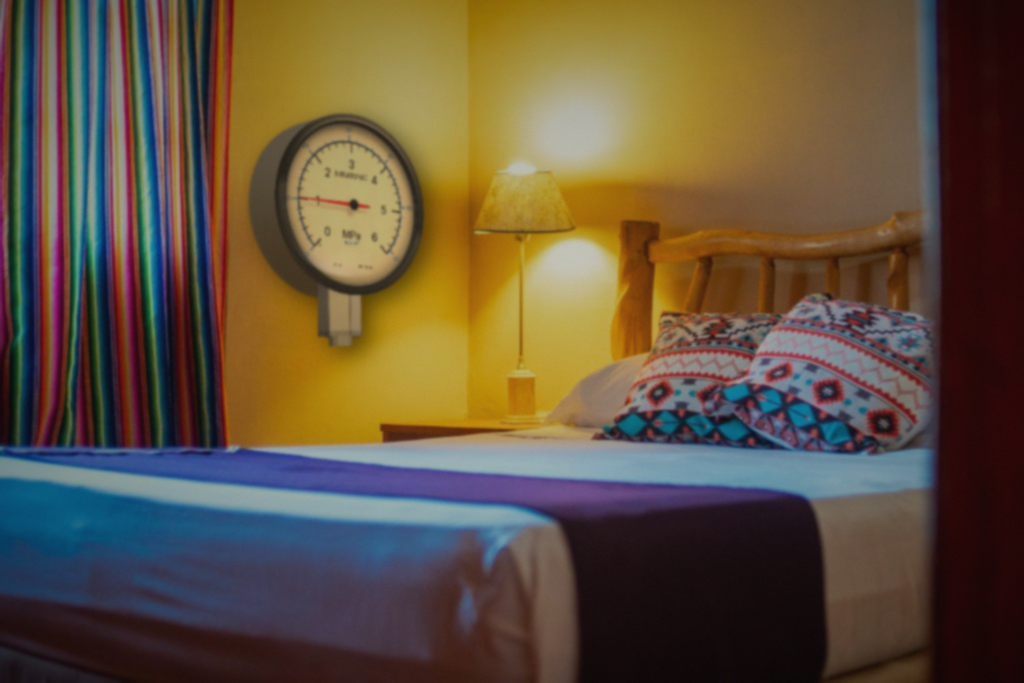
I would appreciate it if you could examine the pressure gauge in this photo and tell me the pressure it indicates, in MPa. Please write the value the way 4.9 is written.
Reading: 1
